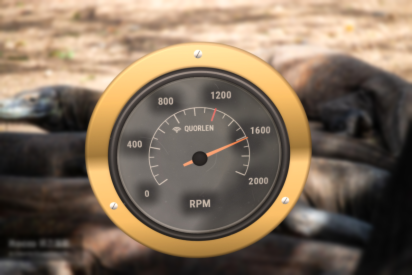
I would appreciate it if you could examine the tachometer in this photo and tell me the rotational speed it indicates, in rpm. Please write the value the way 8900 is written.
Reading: 1600
